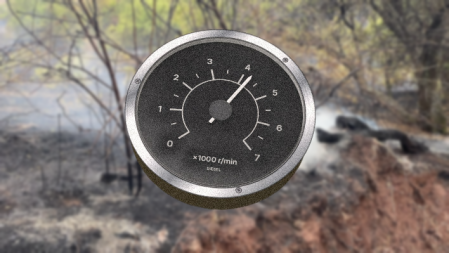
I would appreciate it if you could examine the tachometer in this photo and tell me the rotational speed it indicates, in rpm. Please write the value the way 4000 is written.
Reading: 4250
